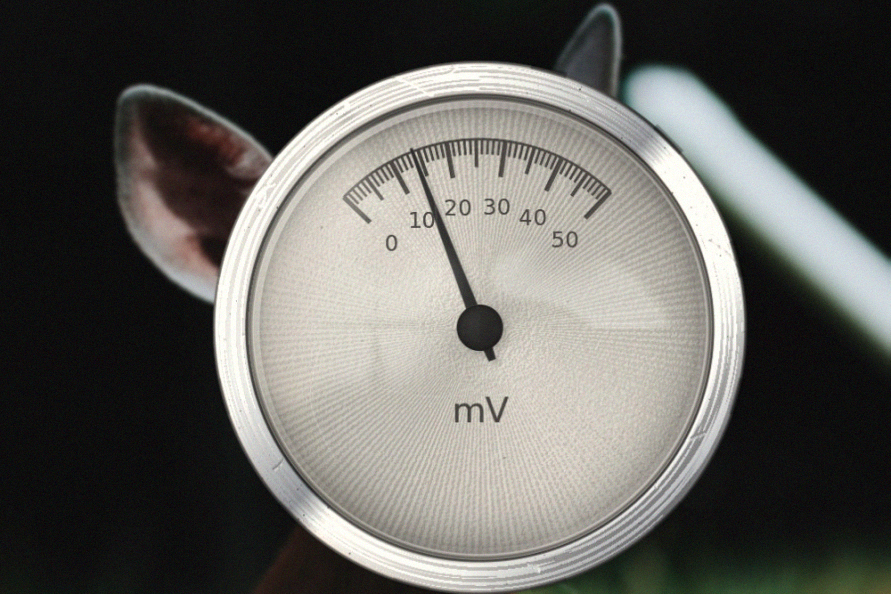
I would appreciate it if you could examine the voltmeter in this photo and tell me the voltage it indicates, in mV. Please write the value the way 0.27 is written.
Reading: 14
